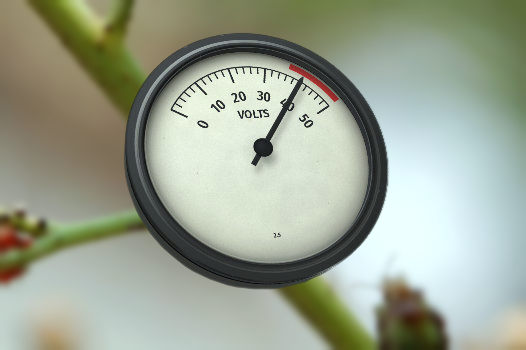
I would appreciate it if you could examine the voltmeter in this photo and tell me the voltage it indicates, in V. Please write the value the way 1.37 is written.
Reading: 40
